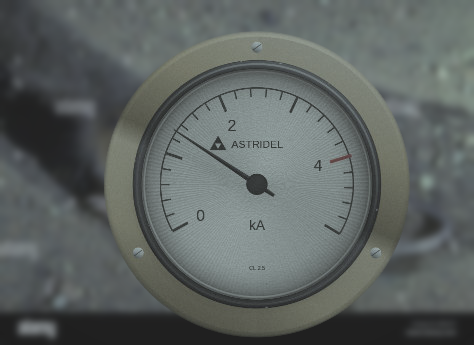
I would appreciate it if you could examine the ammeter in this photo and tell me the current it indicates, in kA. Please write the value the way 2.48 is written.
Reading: 1.3
